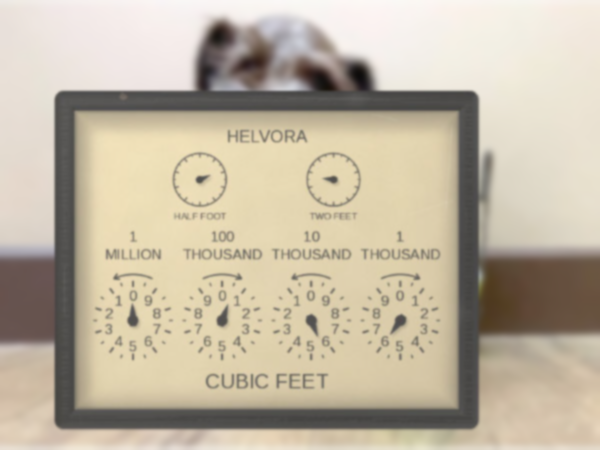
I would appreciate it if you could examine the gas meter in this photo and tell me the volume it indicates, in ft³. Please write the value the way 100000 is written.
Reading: 5600
